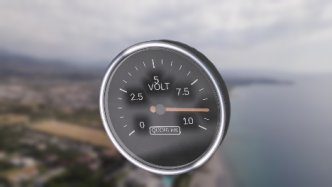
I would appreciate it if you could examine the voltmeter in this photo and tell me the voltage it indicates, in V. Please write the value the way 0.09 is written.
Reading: 9
